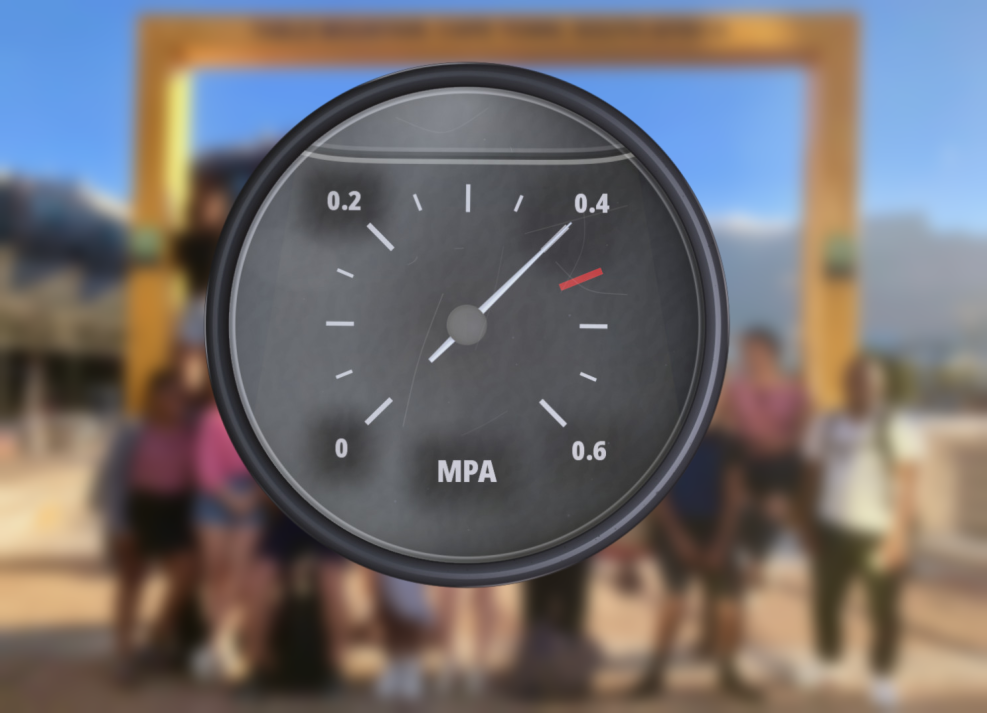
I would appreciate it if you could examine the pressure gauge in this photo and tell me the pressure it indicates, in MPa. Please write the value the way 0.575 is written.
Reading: 0.4
